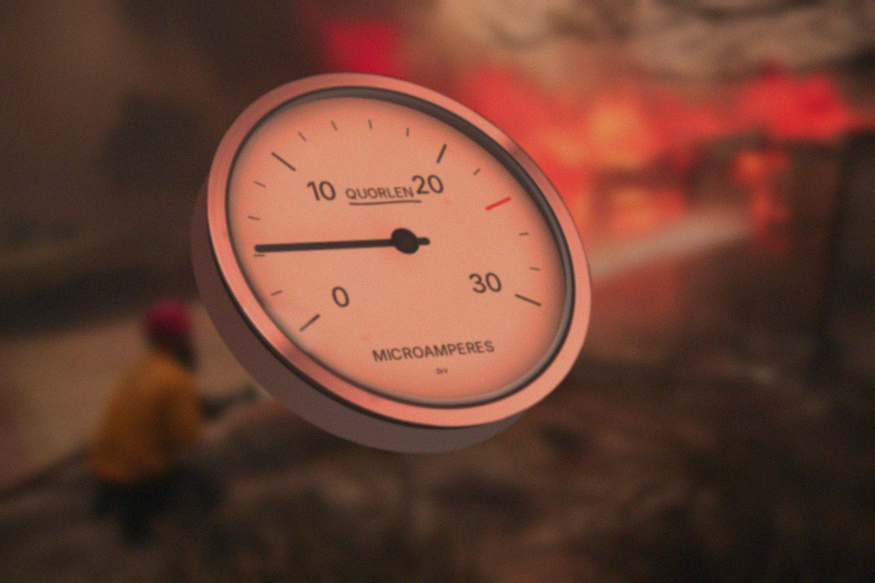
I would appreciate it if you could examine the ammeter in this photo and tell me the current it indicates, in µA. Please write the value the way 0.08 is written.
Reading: 4
